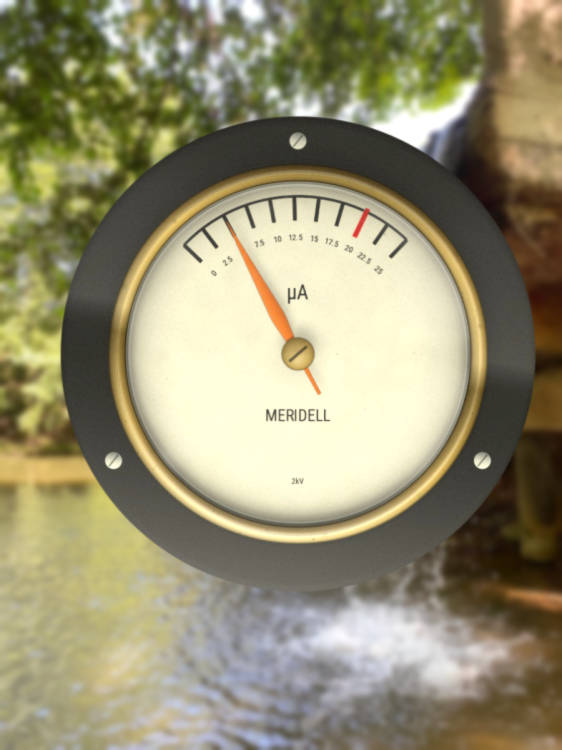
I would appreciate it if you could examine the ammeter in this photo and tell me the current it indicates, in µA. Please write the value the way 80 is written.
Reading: 5
